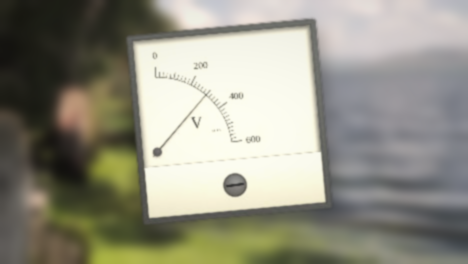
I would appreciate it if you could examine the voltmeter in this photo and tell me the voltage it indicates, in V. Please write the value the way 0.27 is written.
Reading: 300
